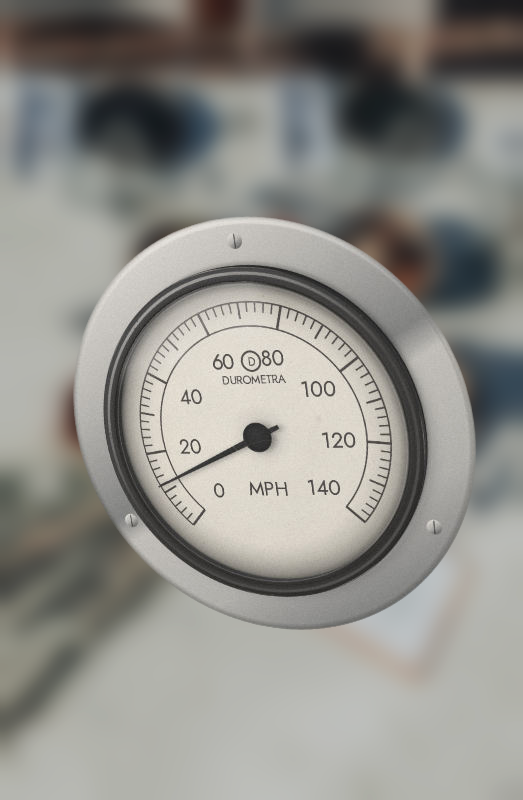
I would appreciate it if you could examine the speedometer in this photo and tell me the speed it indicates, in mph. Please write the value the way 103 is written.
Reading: 12
